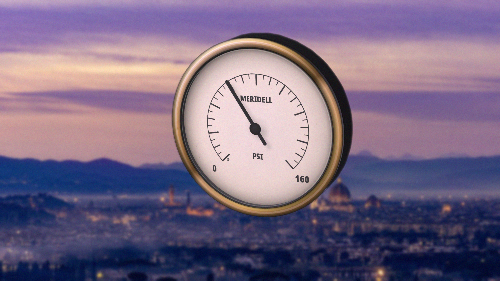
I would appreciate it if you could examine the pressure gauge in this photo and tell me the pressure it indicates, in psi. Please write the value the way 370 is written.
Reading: 60
